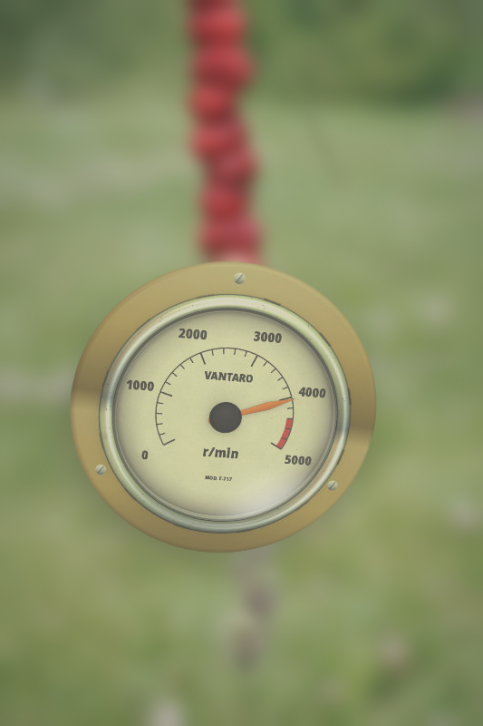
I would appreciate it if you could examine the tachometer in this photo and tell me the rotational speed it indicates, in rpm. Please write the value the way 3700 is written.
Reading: 4000
